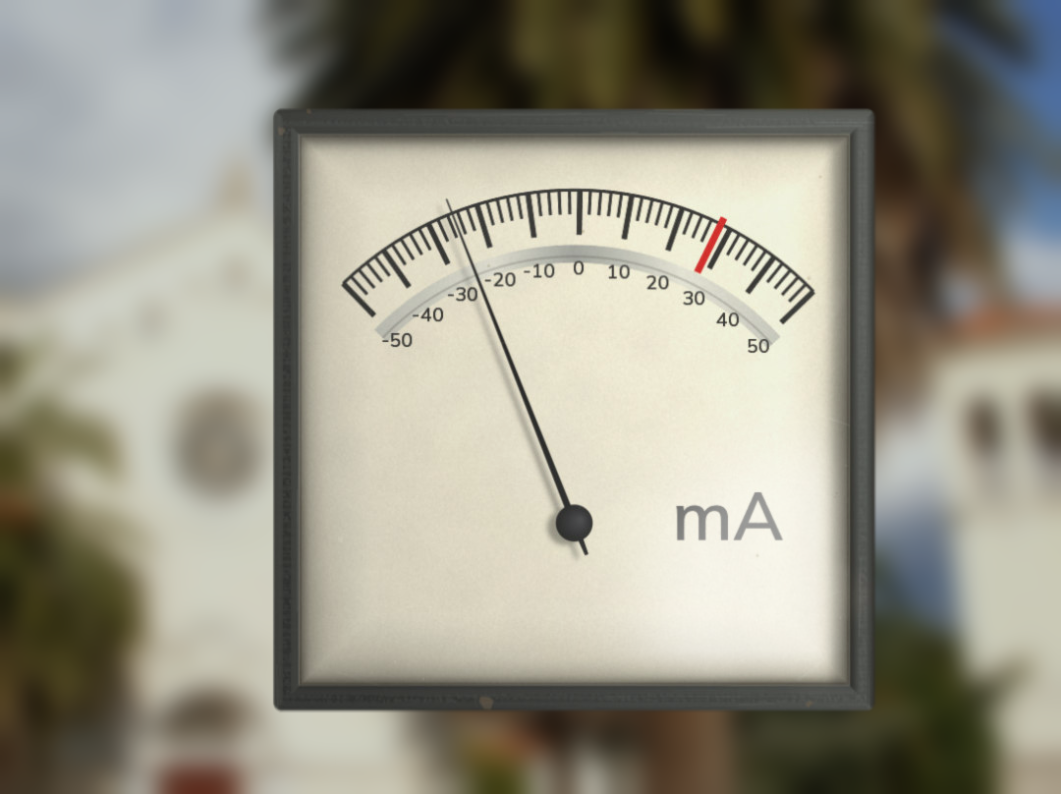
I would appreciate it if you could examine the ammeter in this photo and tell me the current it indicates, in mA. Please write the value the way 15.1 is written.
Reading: -25
